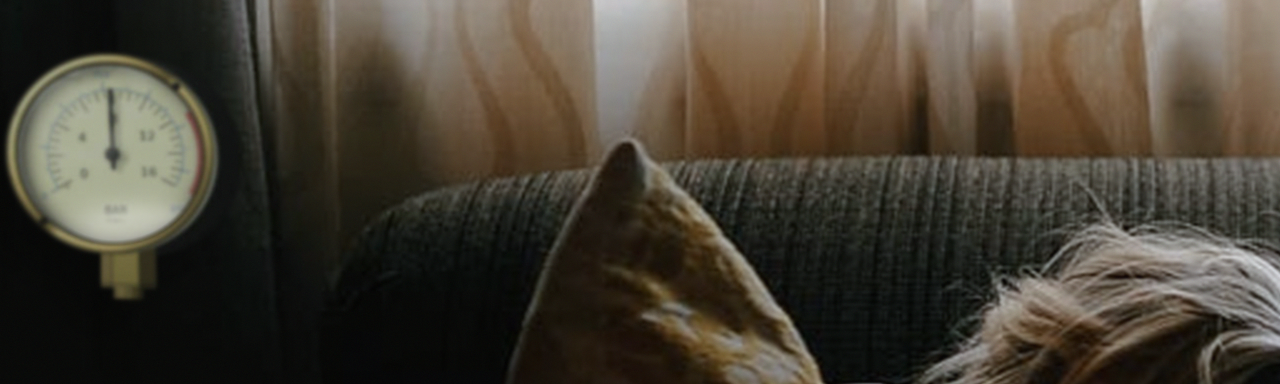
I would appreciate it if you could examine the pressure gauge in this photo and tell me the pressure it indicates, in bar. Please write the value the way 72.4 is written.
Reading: 8
